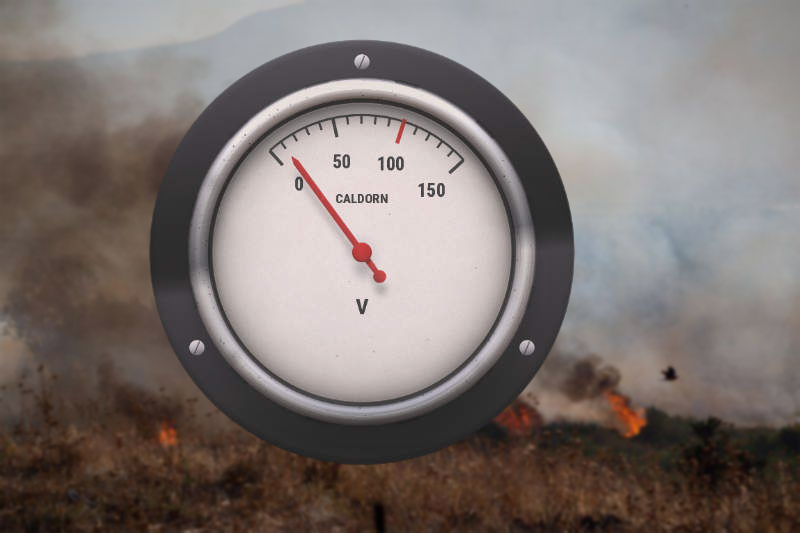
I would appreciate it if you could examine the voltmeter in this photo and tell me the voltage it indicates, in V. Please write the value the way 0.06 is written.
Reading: 10
